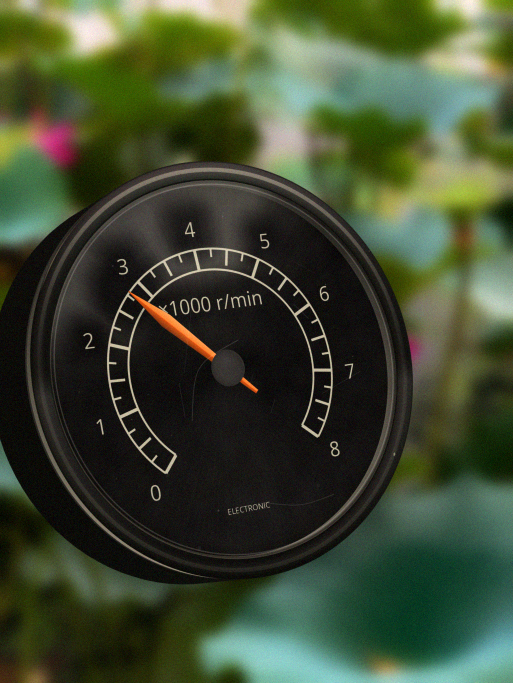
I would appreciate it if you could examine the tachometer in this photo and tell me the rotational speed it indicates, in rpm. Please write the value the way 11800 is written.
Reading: 2750
